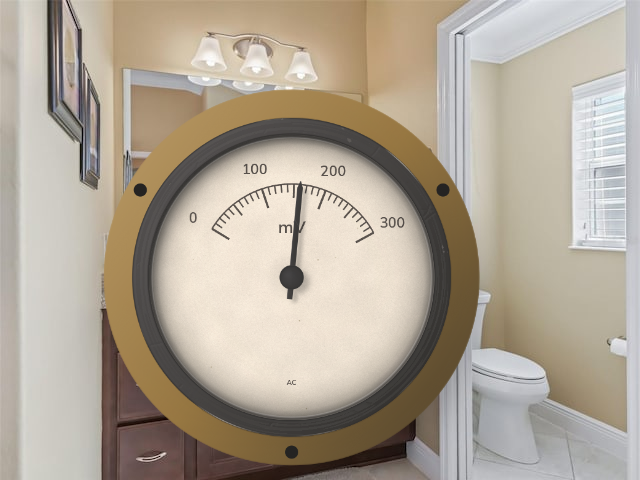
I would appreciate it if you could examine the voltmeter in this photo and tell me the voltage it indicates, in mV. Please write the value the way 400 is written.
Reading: 160
